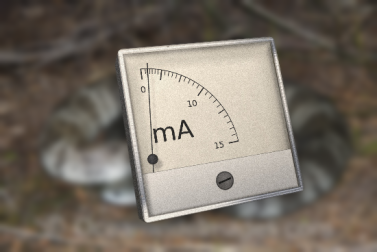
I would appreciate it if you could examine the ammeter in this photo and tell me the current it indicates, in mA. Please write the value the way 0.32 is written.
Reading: 2.5
